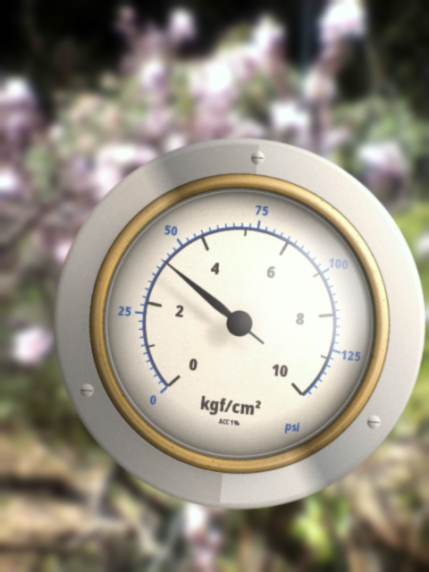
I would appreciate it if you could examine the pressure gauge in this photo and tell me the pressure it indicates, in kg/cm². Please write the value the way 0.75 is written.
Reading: 3
